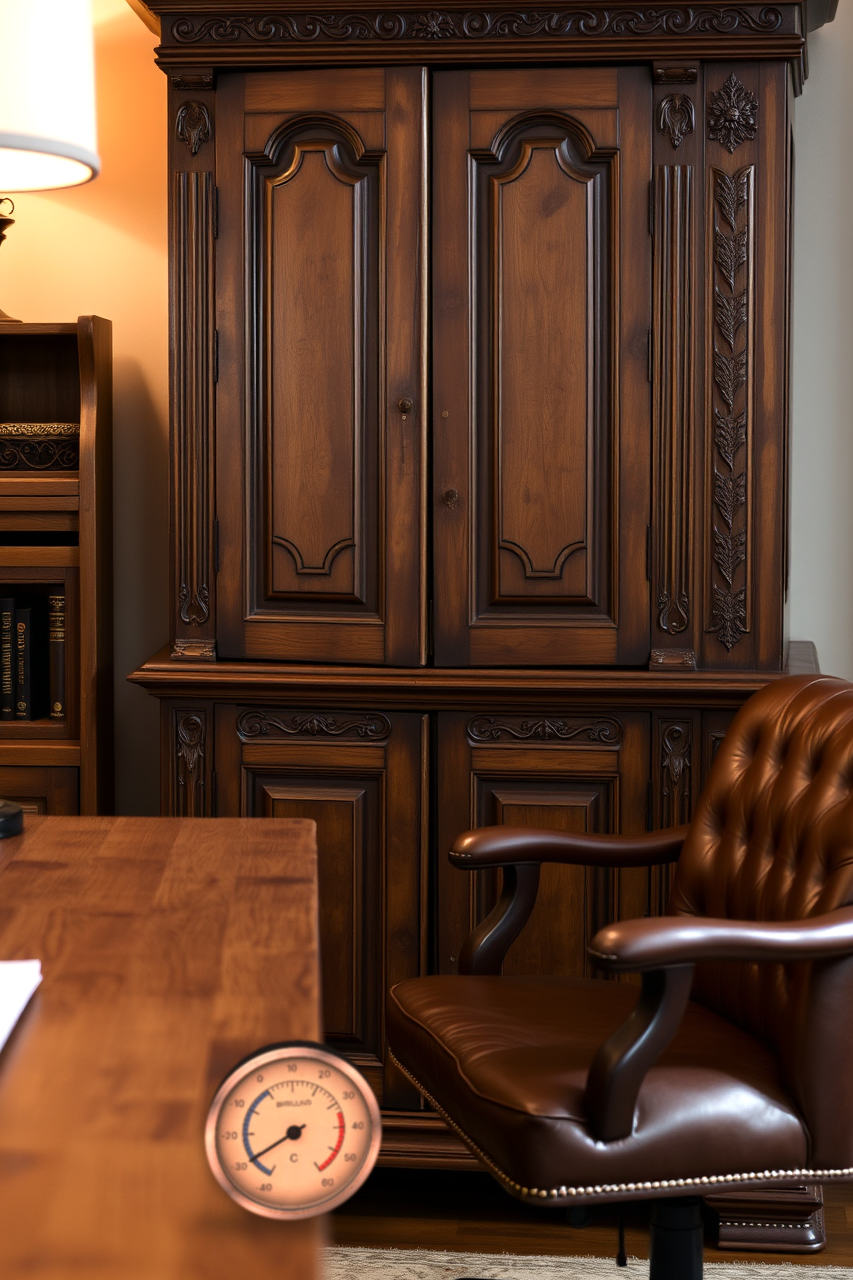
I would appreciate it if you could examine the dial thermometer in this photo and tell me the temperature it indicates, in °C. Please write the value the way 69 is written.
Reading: -30
